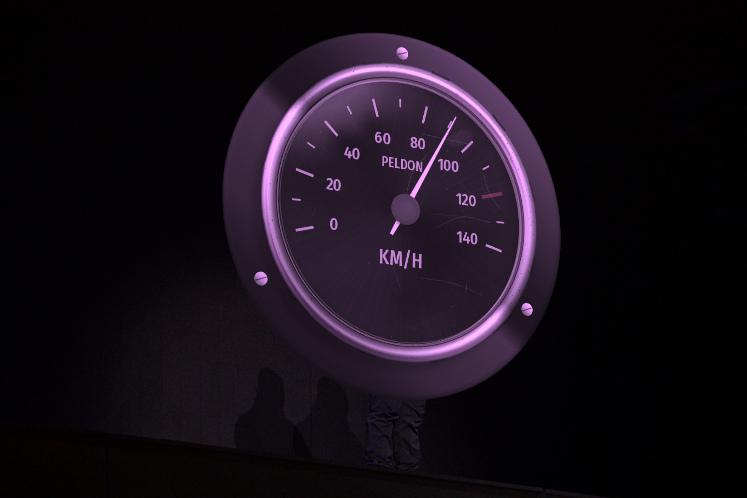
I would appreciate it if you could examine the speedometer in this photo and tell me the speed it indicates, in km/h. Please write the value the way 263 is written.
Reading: 90
